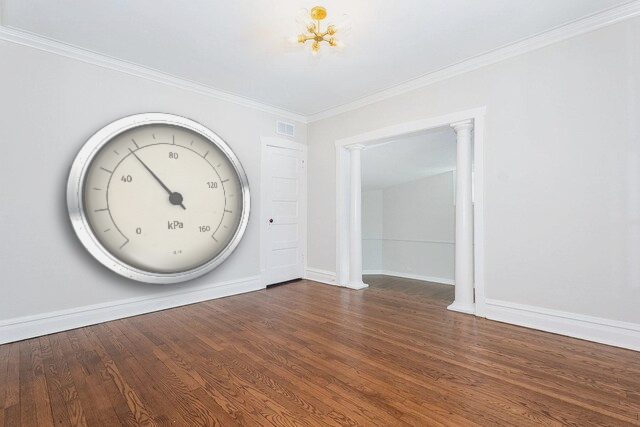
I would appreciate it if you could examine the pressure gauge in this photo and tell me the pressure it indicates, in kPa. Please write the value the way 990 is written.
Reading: 55
